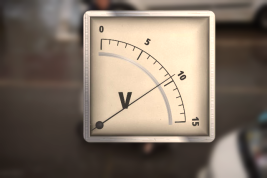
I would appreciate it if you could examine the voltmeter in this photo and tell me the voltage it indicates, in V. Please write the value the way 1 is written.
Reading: 9.5
